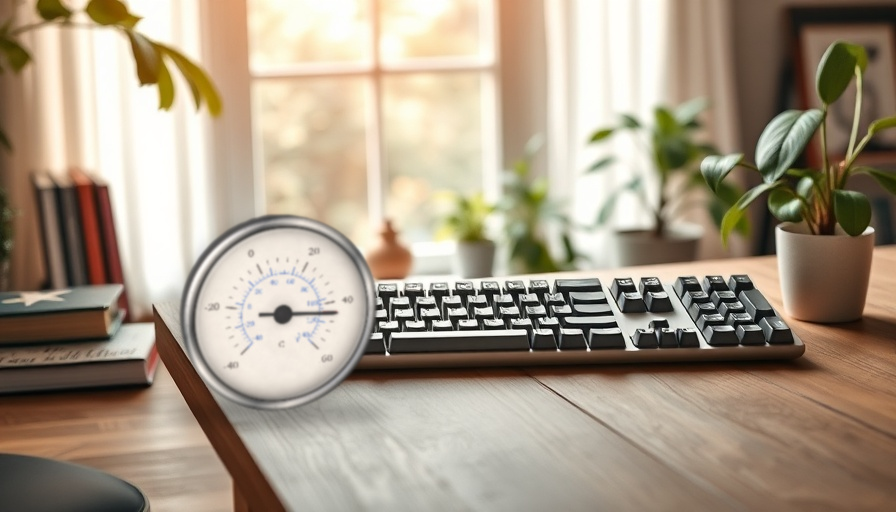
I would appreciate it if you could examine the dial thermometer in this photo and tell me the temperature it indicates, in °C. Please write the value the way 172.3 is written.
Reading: 44
